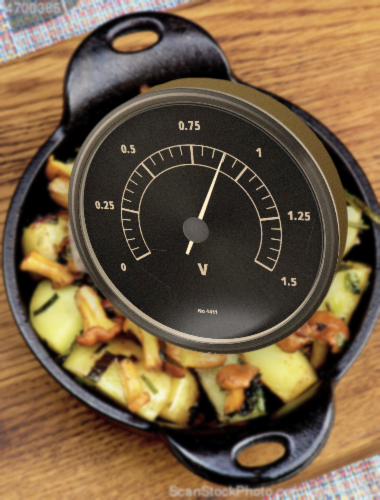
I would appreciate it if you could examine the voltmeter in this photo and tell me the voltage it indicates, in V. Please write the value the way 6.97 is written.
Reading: 0.9
